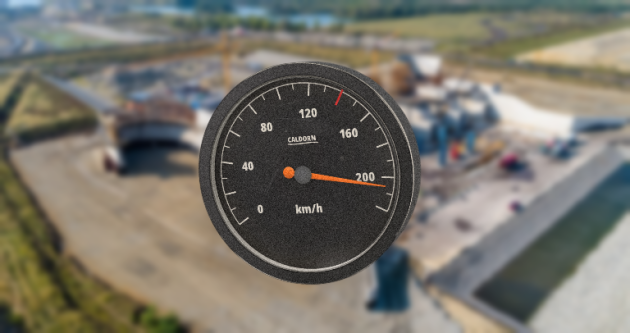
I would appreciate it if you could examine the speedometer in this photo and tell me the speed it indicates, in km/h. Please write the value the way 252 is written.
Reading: 205
